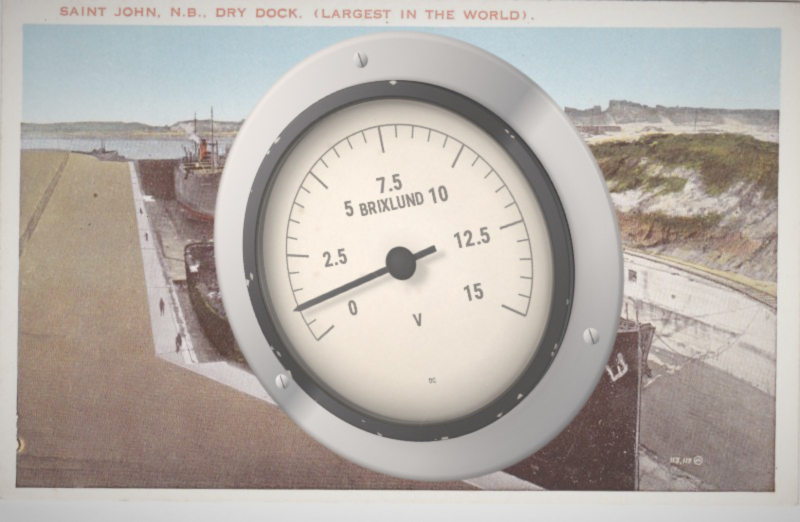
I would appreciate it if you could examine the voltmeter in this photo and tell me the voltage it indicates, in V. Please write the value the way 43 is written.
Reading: 1
